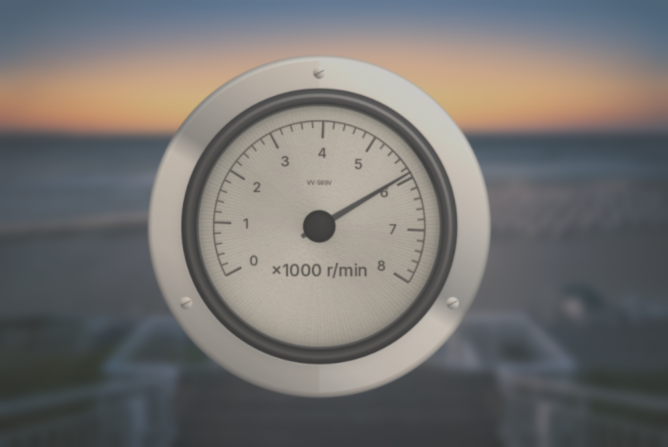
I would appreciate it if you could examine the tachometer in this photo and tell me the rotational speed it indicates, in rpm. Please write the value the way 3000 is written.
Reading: 5900
